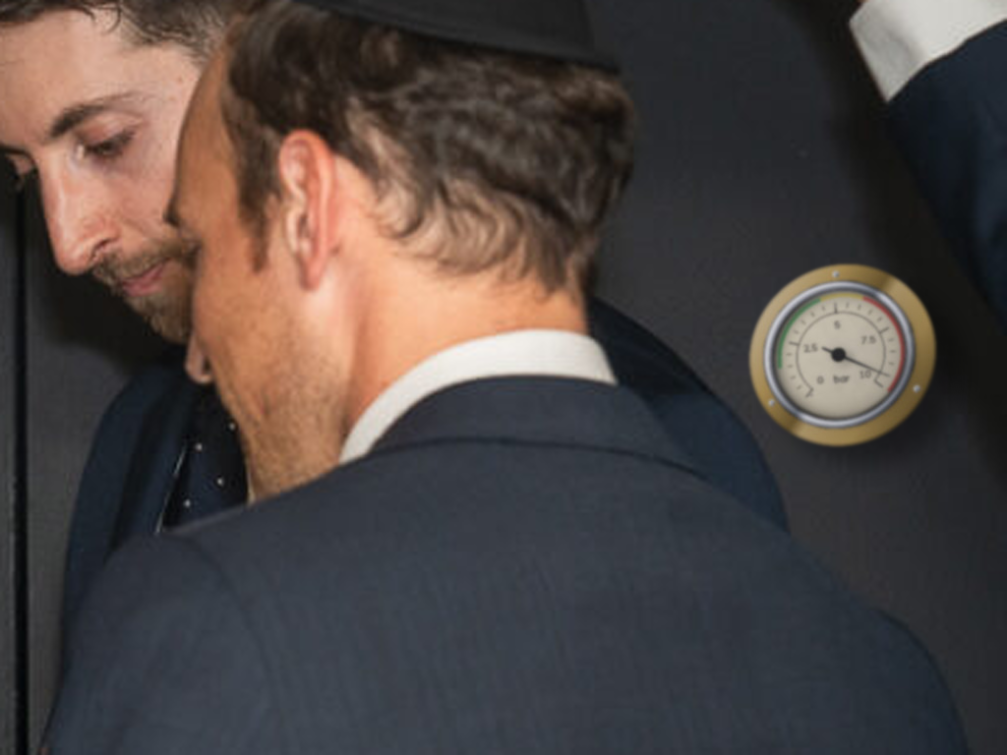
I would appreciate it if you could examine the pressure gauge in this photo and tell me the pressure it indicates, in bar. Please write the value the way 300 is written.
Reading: 9.5
